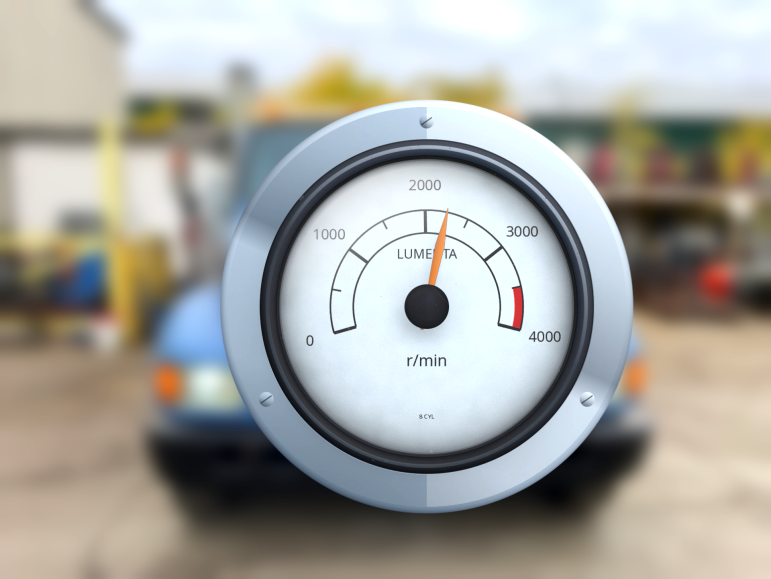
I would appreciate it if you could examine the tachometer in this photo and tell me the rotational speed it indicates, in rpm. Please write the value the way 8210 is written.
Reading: 2250
